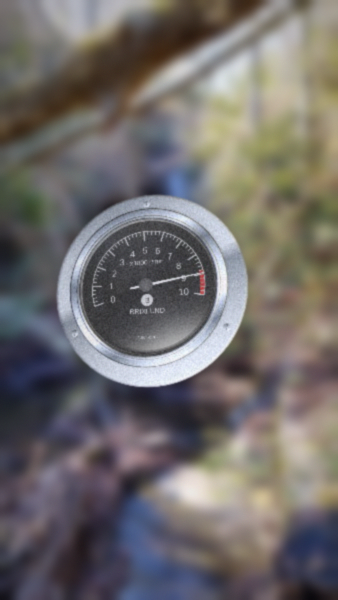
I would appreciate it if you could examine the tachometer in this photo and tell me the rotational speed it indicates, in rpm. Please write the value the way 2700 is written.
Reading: 9000
